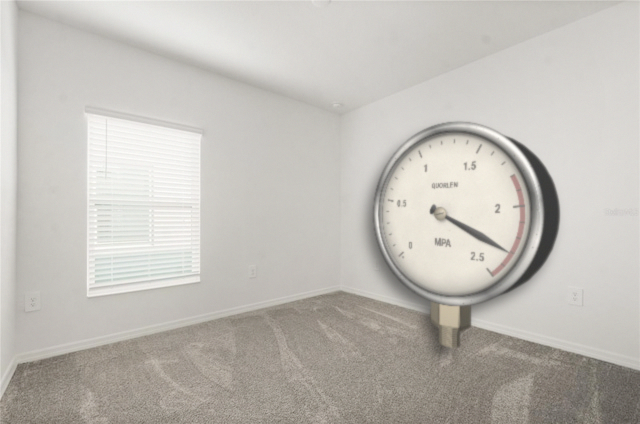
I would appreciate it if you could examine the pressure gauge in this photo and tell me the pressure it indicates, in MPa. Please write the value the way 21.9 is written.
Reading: 2.3
